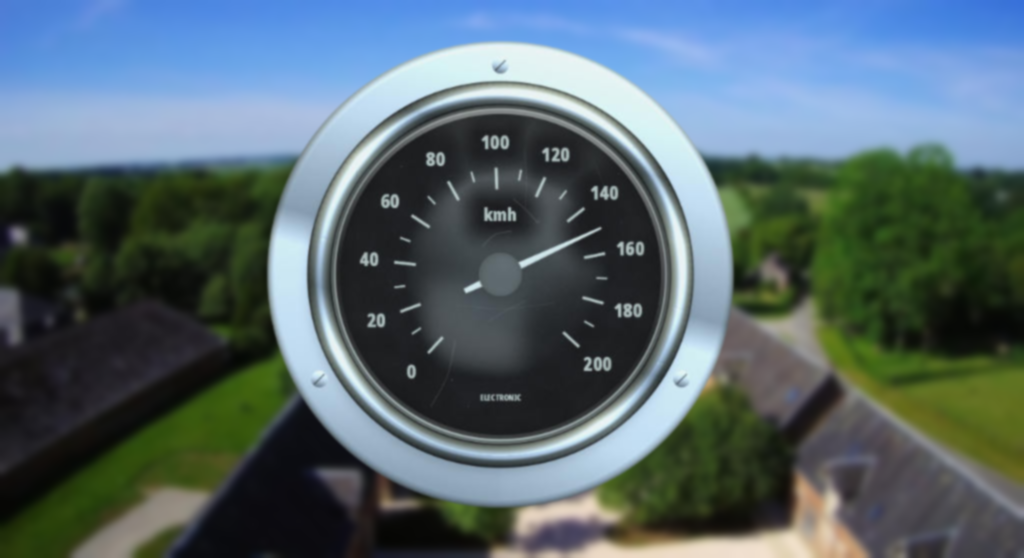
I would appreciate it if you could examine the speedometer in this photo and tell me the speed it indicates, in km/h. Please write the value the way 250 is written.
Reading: 150
